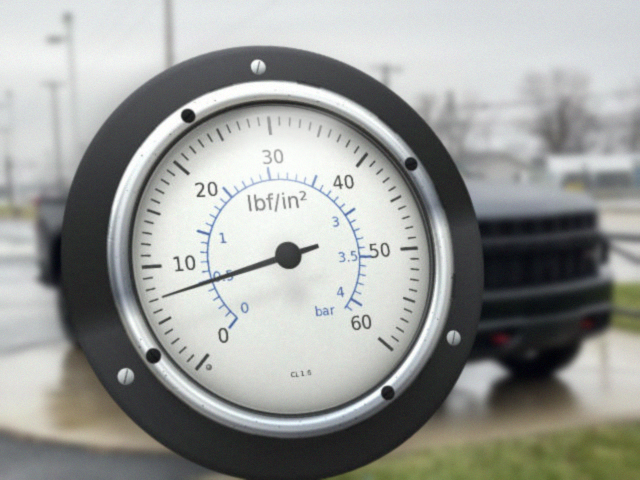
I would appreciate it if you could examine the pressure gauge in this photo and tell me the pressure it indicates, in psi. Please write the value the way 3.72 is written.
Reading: 7
